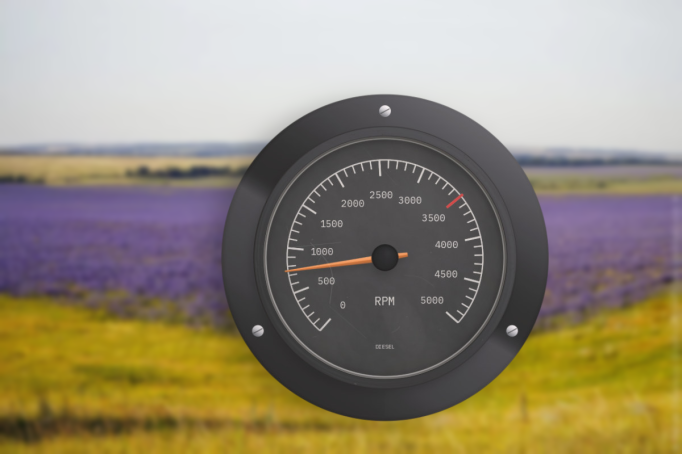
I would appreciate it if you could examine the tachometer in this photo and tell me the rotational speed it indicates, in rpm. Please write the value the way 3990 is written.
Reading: 750
